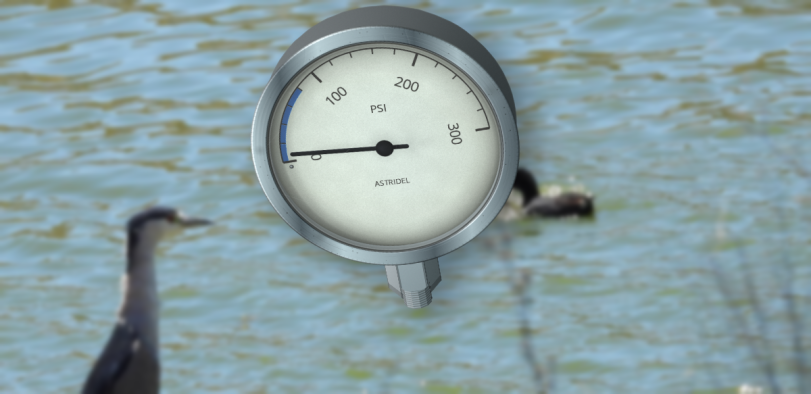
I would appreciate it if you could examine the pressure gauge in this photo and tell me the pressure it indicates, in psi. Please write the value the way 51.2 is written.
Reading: 10
